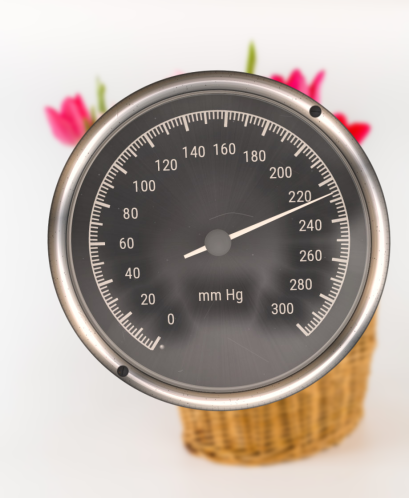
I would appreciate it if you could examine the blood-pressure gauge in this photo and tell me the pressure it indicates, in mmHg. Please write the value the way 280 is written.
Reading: 226
